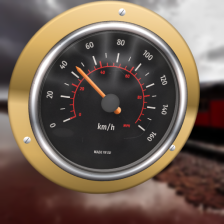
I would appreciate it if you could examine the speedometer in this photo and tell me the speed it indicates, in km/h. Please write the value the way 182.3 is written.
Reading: 45
